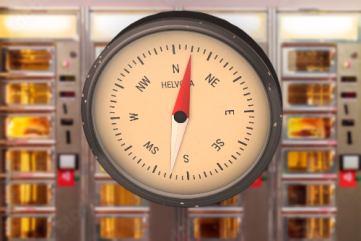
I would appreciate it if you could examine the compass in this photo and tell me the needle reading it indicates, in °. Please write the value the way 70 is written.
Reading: 15
